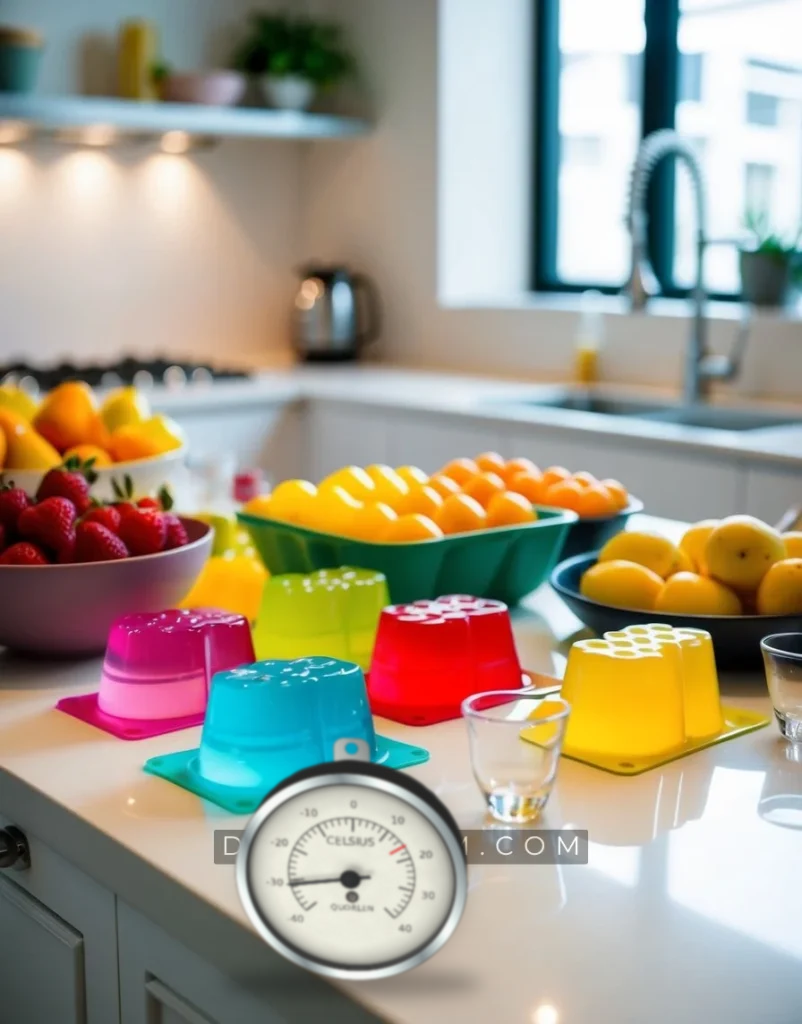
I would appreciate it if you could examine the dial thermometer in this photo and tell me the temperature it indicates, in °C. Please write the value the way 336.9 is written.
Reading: -30
